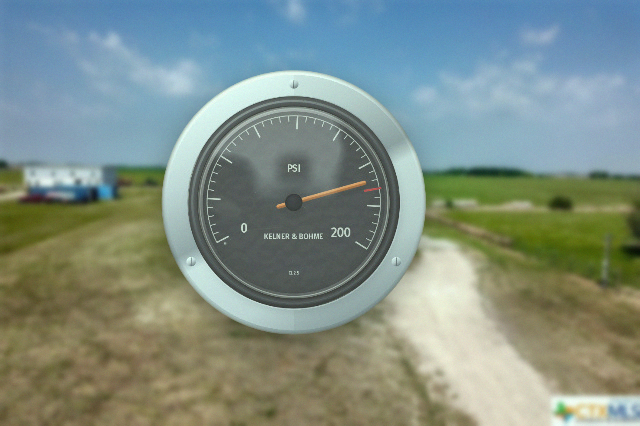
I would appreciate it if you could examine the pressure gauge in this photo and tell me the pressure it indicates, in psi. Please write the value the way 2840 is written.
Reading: 160
